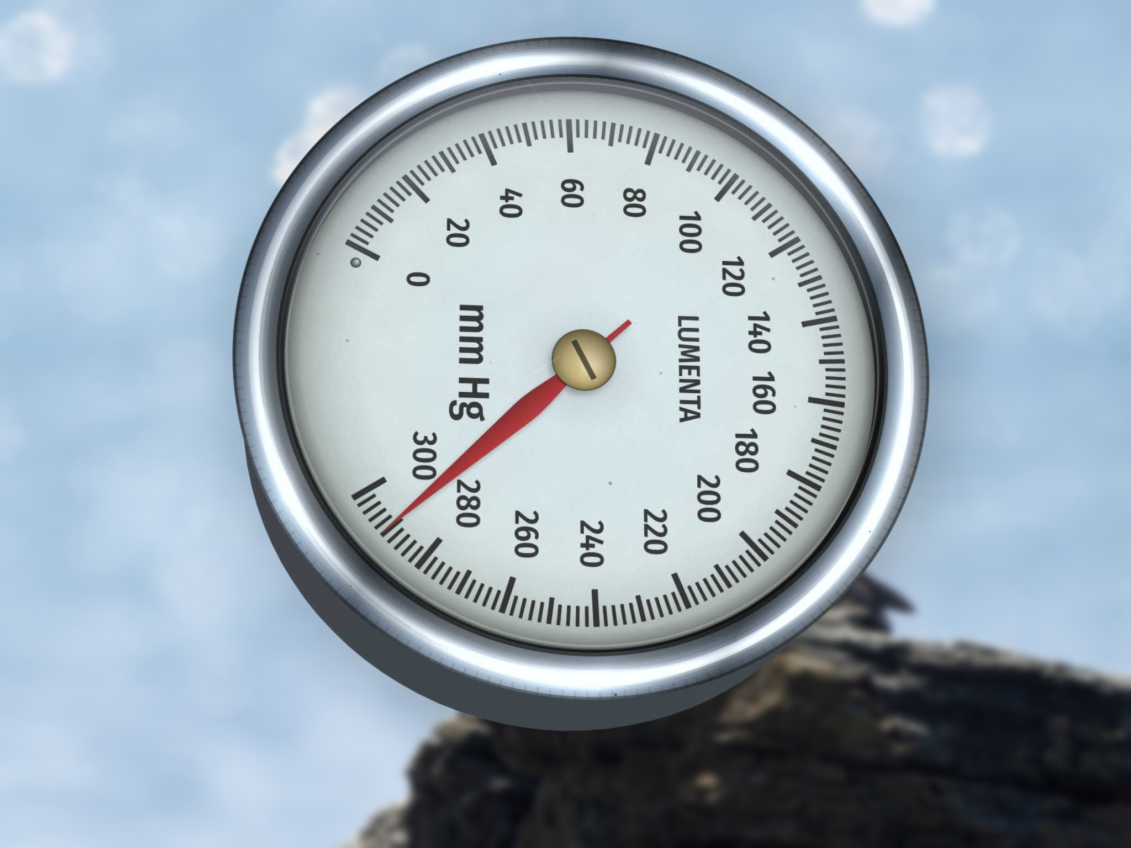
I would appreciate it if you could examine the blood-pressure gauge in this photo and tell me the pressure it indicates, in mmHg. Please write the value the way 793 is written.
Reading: 290
